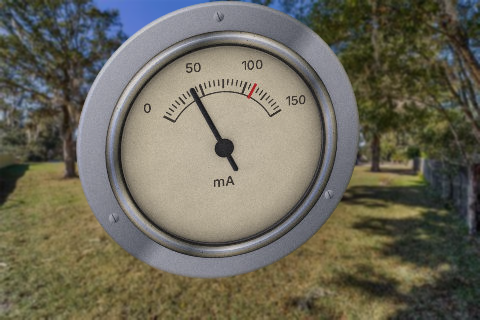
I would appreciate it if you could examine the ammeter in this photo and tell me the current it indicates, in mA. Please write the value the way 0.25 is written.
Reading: 40
